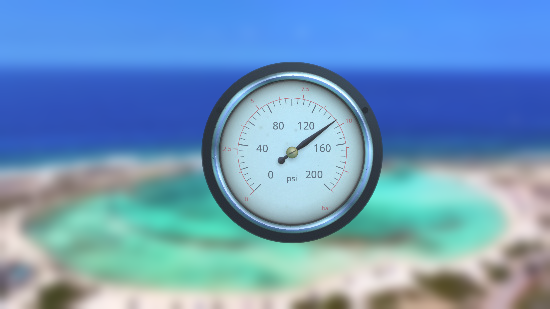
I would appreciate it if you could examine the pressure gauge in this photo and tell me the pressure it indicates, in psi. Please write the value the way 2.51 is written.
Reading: 140
